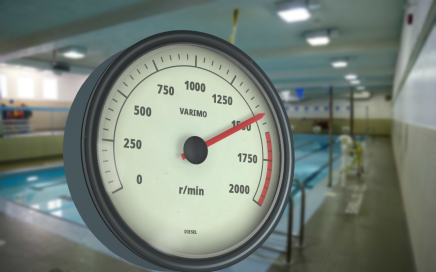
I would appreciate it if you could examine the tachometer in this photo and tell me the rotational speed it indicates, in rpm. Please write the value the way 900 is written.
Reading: 1500
